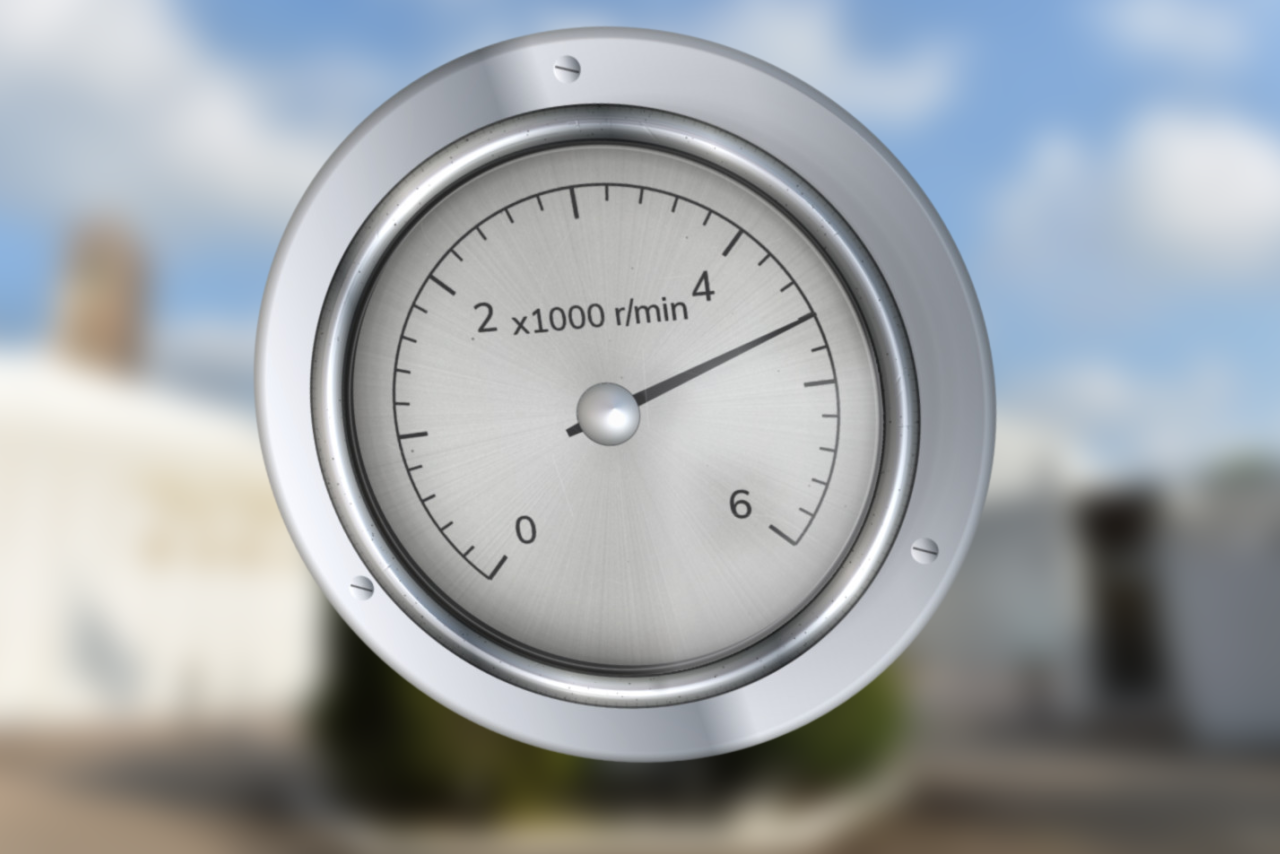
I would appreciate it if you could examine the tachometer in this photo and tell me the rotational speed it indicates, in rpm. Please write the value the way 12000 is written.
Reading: 4600
